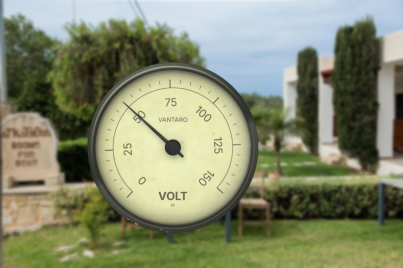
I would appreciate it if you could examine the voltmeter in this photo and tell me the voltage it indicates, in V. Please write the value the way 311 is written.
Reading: 50
